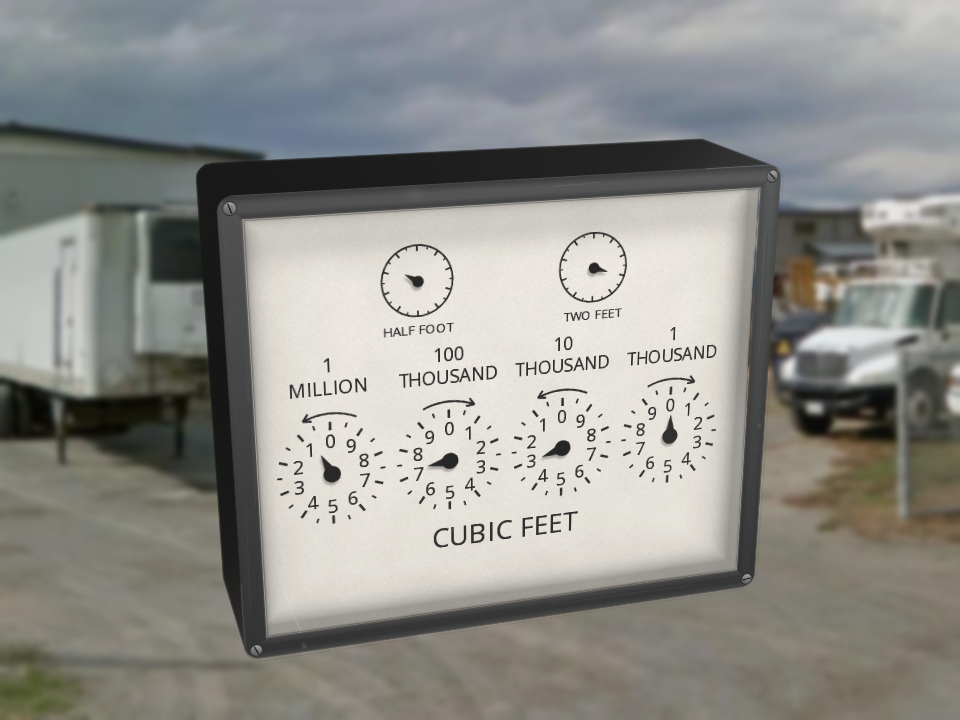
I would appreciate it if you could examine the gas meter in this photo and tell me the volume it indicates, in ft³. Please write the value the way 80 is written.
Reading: 73000
